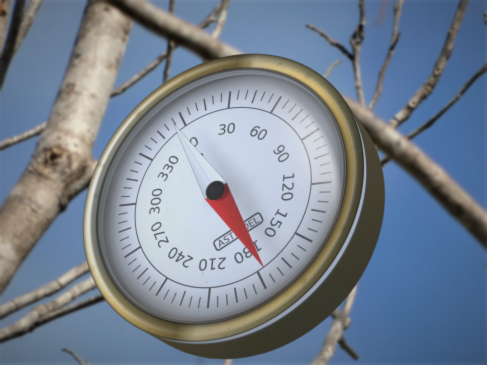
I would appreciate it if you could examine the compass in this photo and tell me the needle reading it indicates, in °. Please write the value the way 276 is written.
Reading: 175
